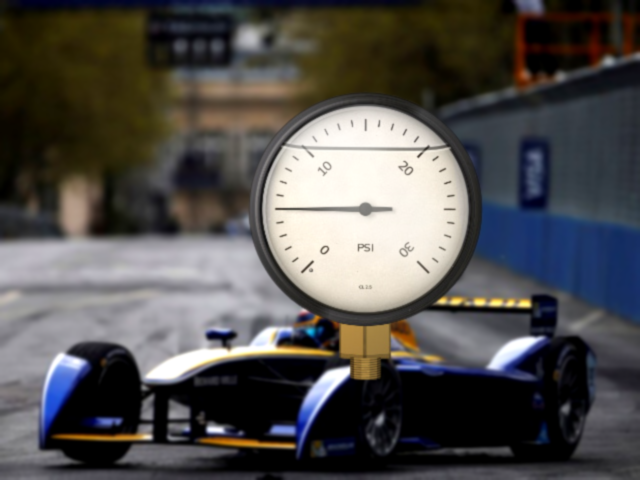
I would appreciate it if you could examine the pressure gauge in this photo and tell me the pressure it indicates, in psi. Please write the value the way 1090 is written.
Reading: 5
